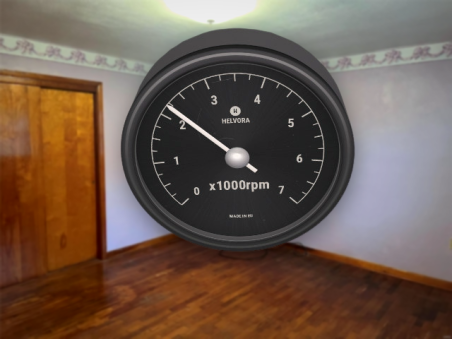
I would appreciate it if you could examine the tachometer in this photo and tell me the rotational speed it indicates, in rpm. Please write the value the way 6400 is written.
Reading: 2250
